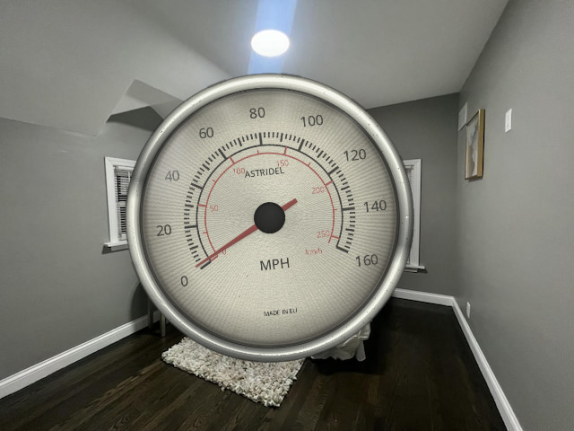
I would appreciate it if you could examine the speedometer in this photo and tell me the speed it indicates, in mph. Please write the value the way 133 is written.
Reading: 2
